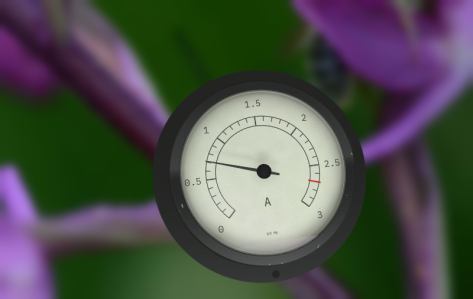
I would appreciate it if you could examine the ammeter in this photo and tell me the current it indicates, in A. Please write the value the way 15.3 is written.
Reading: 0.7
